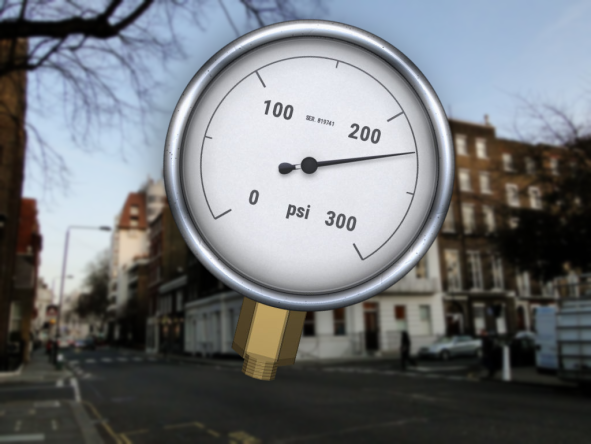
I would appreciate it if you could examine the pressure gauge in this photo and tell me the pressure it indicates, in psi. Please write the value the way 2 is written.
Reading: 225
